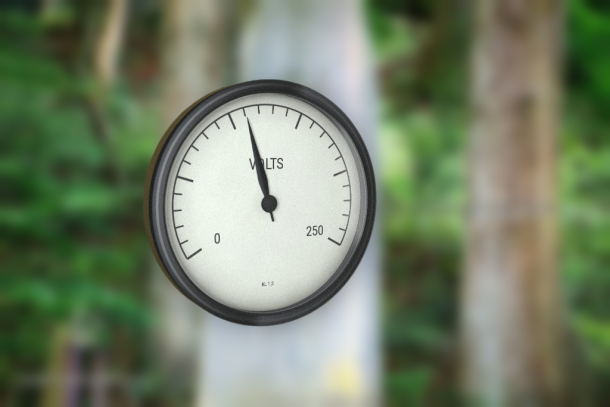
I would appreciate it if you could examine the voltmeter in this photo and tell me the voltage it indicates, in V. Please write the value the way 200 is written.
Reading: 110
